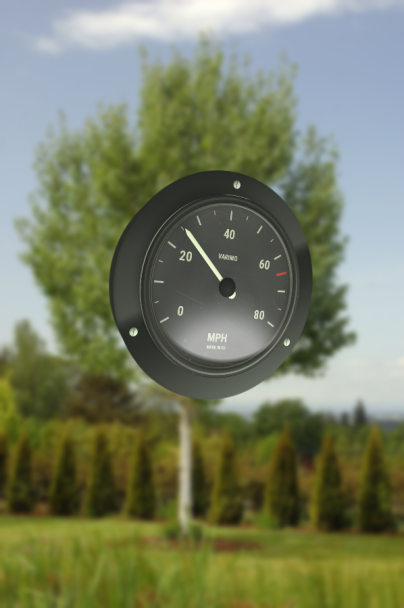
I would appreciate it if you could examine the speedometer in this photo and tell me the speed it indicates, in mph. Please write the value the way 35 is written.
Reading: 25
